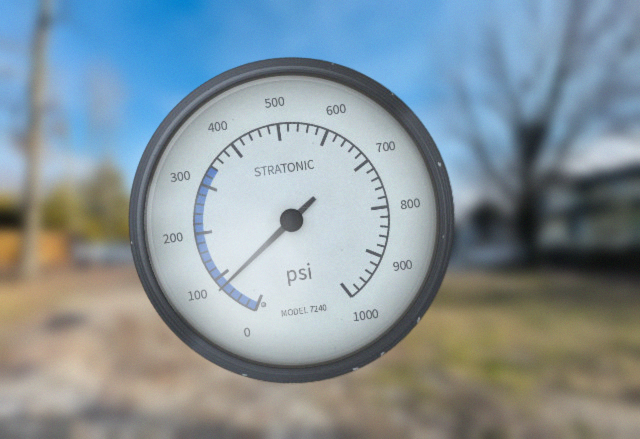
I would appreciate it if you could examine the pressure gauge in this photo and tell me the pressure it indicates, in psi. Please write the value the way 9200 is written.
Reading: 80
